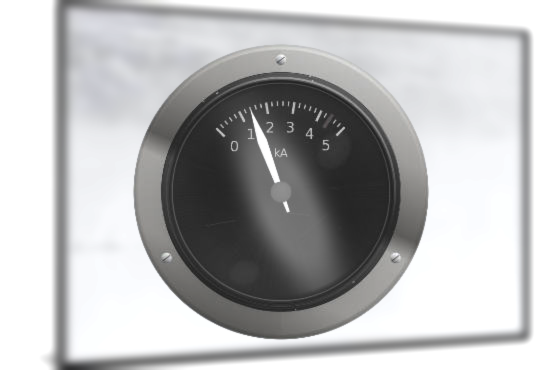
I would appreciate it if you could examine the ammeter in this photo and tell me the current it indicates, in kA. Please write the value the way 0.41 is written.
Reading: 1.4
